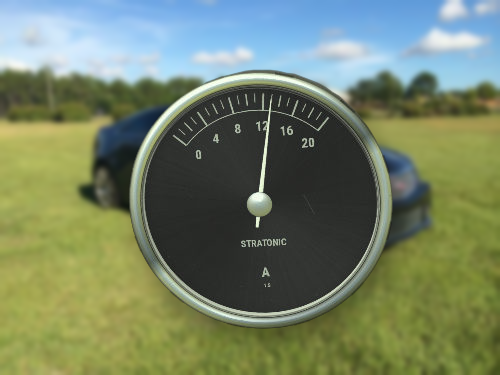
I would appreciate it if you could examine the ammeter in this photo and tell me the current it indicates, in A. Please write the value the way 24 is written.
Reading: 13
